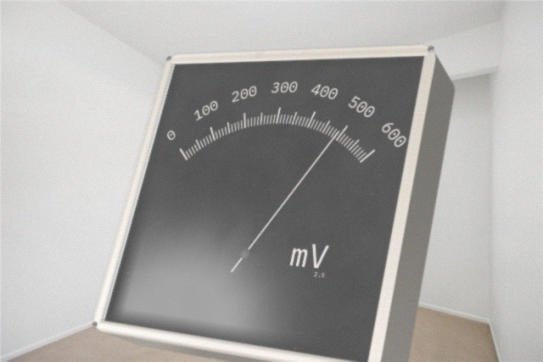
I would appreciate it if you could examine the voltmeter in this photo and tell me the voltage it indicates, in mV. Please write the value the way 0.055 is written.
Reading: 500
